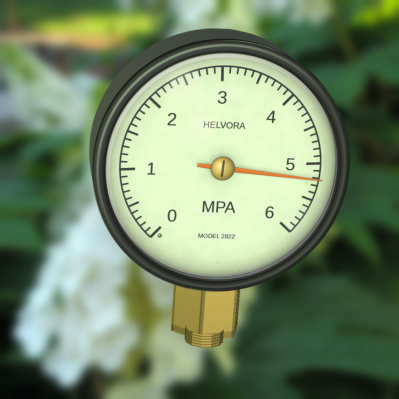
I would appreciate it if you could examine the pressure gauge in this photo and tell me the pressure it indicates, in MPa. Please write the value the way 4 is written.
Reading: 5.2
